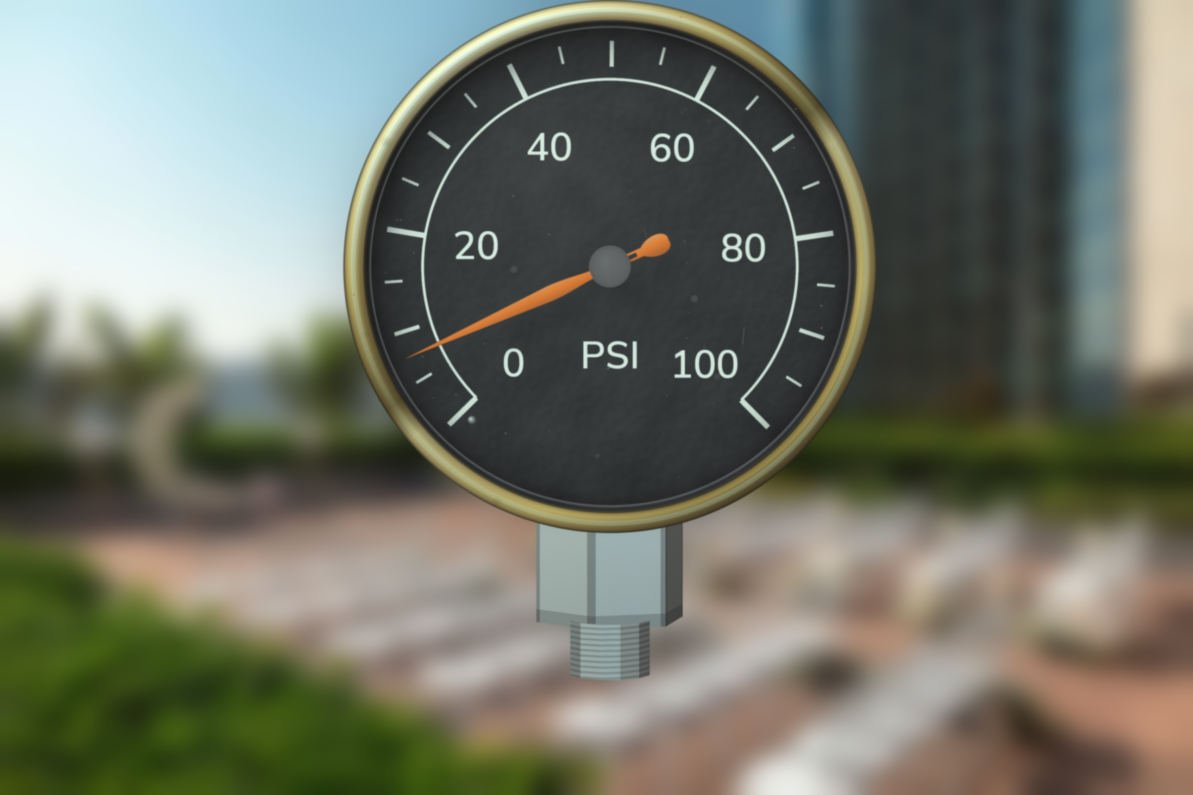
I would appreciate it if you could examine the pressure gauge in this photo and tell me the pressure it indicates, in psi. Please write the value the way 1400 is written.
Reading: 7.5
